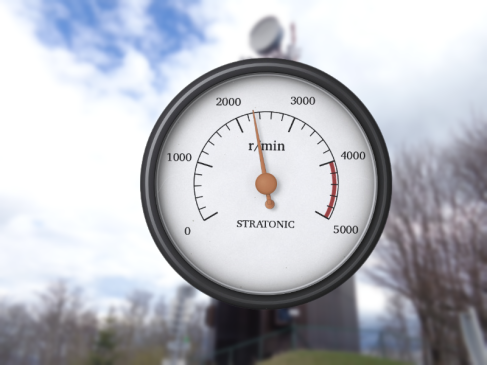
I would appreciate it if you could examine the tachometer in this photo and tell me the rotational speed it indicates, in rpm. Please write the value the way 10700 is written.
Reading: 2300
